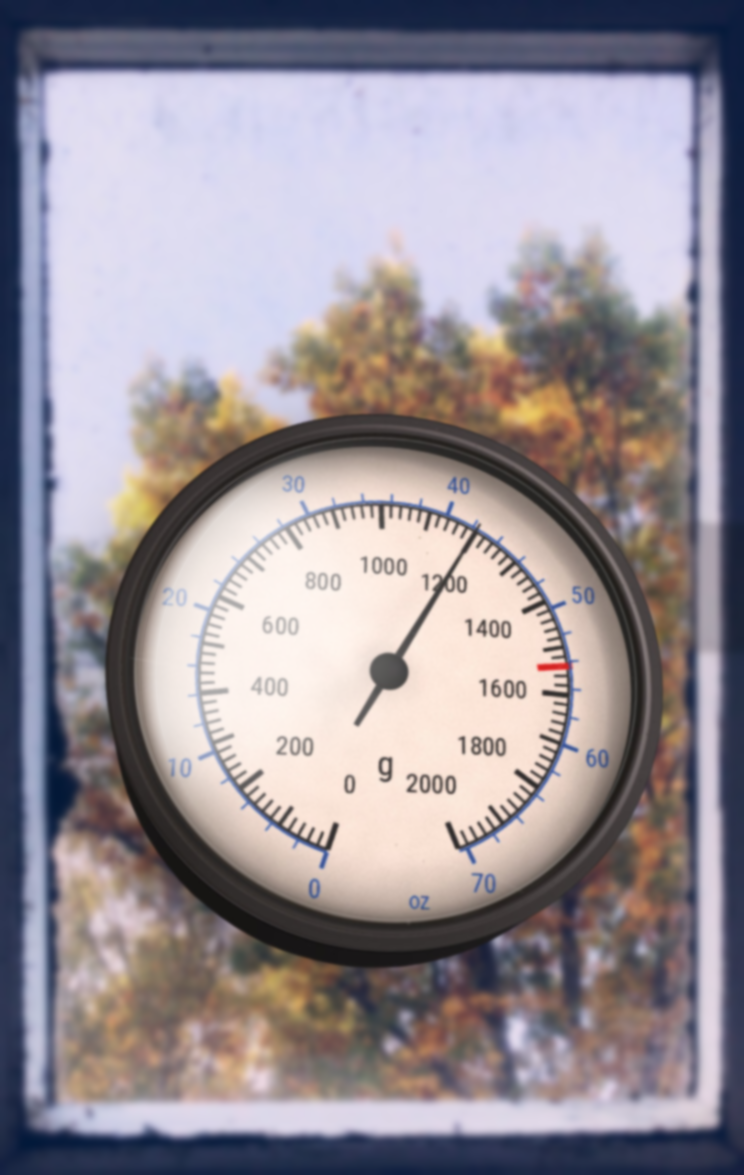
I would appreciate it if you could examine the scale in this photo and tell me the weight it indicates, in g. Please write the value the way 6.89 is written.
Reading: 1200
